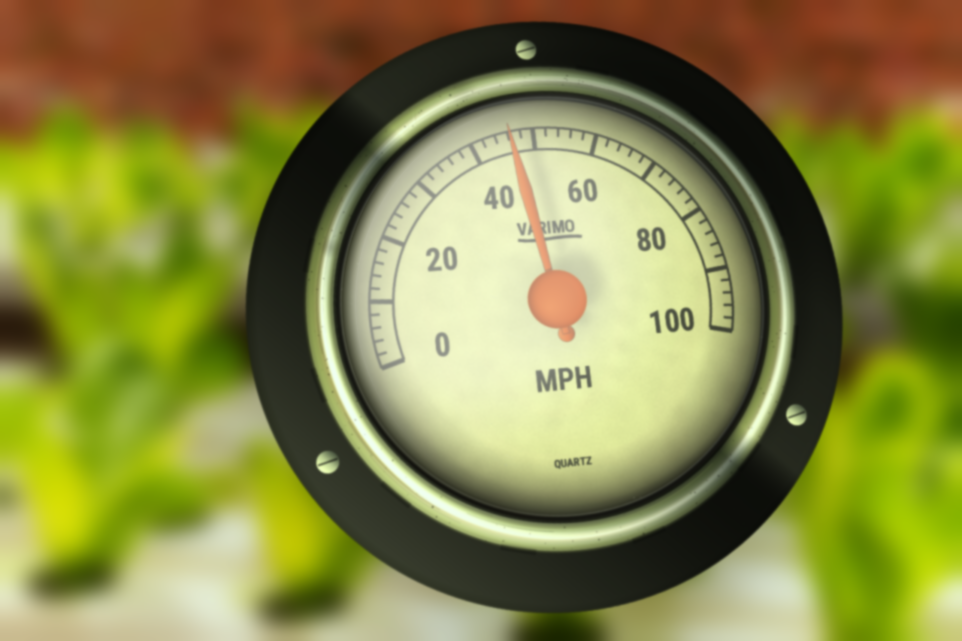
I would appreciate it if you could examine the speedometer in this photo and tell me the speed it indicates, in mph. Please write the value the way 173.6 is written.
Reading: 46
